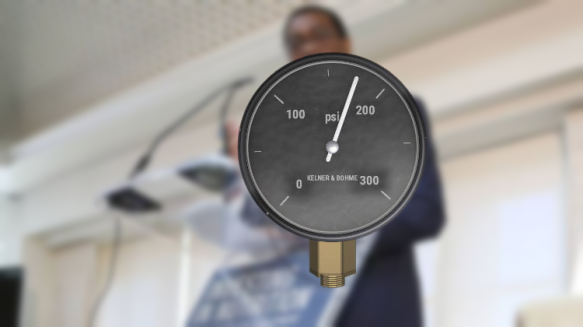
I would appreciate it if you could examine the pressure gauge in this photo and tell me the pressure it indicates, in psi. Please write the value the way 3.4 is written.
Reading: 175
